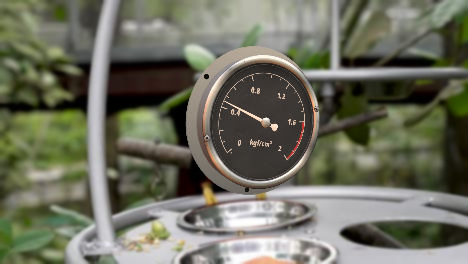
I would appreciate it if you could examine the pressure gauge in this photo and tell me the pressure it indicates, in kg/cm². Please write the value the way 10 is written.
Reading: 0.45
